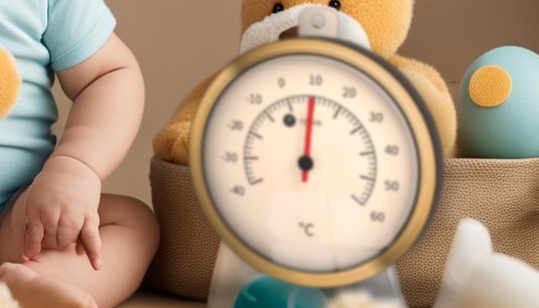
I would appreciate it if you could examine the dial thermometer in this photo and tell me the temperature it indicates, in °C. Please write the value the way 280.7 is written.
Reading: 10
